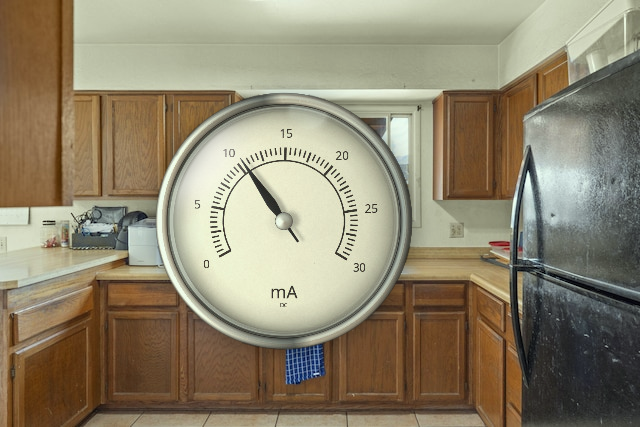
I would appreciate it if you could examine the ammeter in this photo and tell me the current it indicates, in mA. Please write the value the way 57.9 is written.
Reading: 10.5
